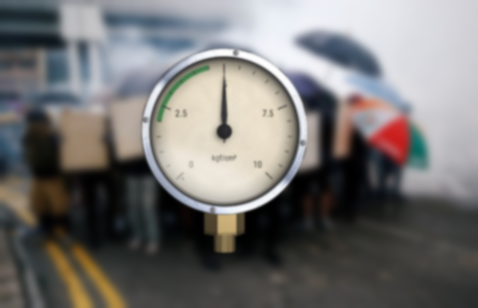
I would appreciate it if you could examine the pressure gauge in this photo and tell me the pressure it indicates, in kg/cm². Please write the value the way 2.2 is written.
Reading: 5
